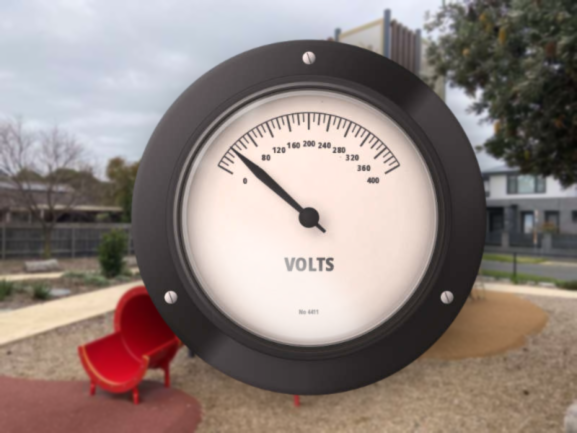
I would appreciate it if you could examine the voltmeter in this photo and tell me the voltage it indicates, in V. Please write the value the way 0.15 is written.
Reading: 40
